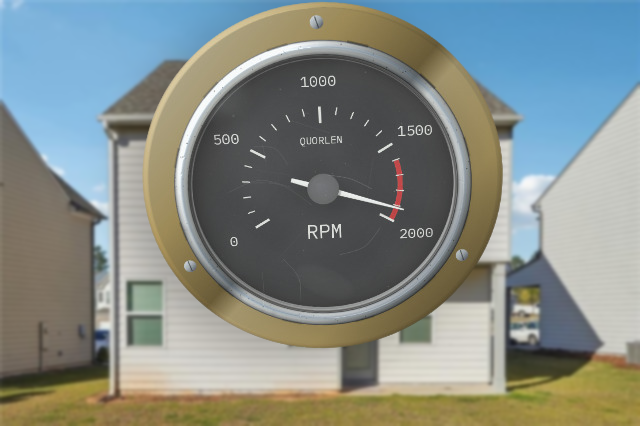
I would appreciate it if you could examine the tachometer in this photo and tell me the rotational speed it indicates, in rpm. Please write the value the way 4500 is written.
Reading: 1900
